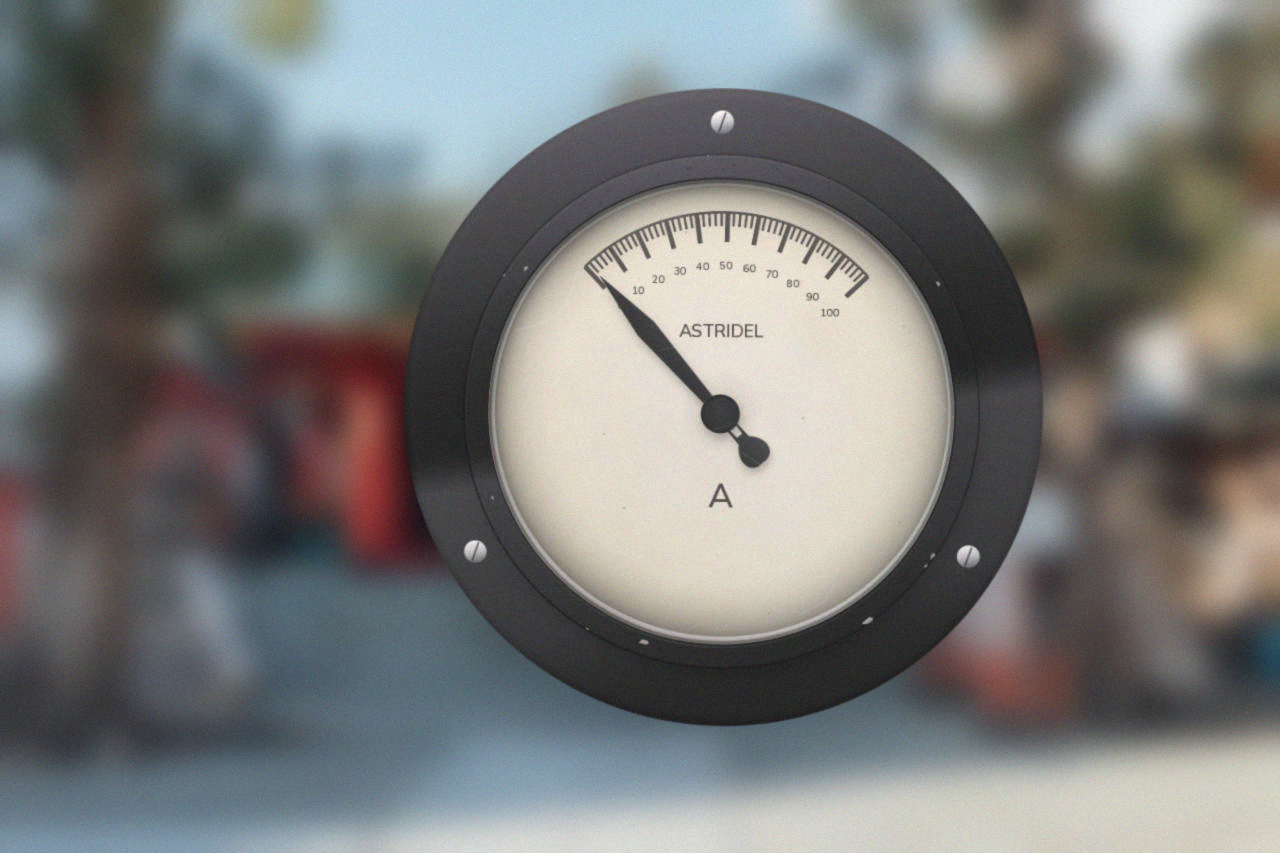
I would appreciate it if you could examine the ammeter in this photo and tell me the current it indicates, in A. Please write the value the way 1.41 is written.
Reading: 2
